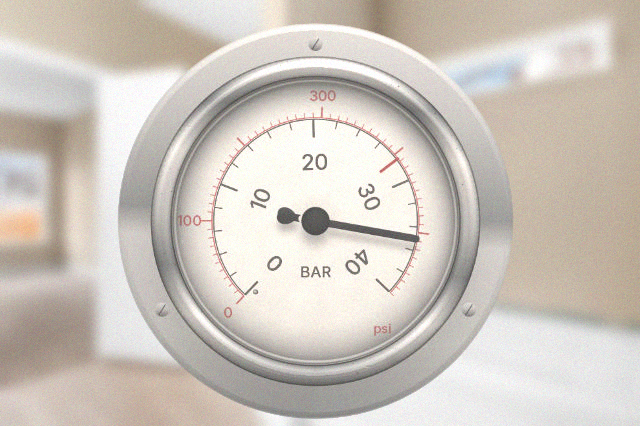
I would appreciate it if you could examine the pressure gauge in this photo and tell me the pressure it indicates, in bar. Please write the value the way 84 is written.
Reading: 35
